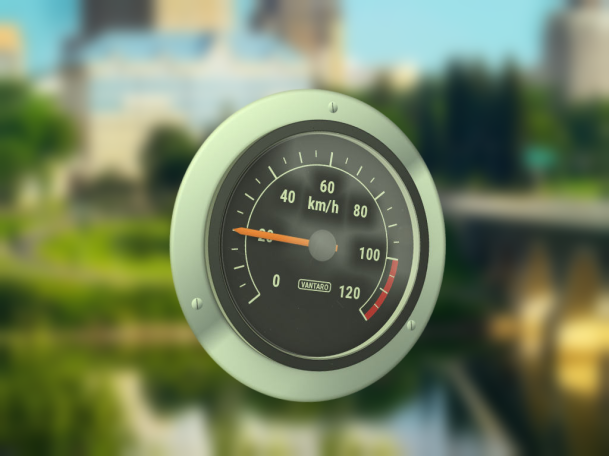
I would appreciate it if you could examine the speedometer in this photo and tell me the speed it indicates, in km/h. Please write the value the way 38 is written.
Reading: 20
